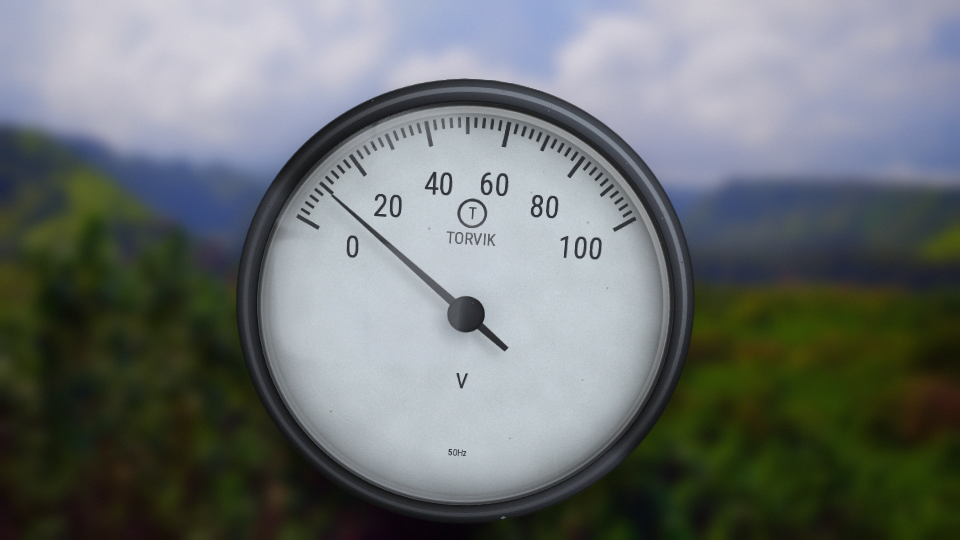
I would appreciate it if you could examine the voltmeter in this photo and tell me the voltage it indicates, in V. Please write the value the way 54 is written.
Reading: 10
